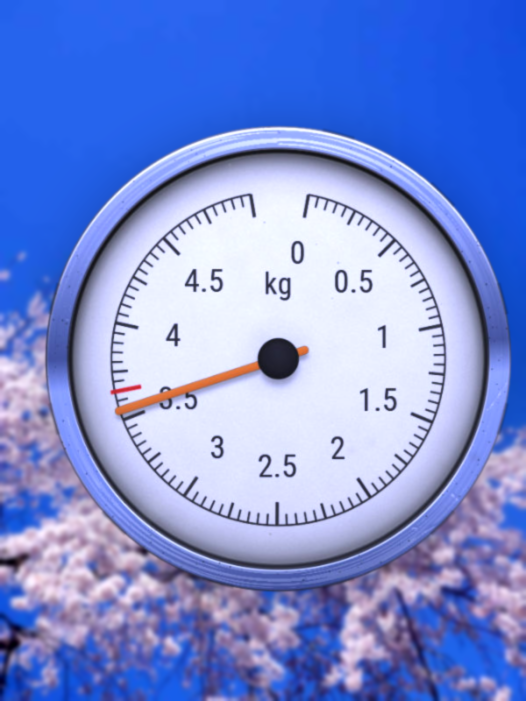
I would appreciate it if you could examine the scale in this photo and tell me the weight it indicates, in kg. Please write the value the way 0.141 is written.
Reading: 3.55
